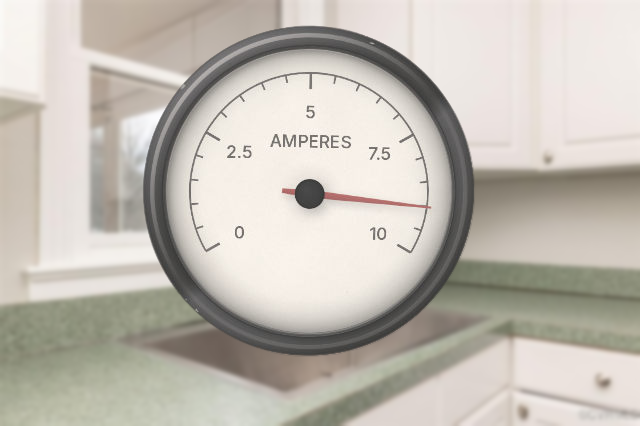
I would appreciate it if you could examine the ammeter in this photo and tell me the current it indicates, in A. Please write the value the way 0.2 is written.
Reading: 9
